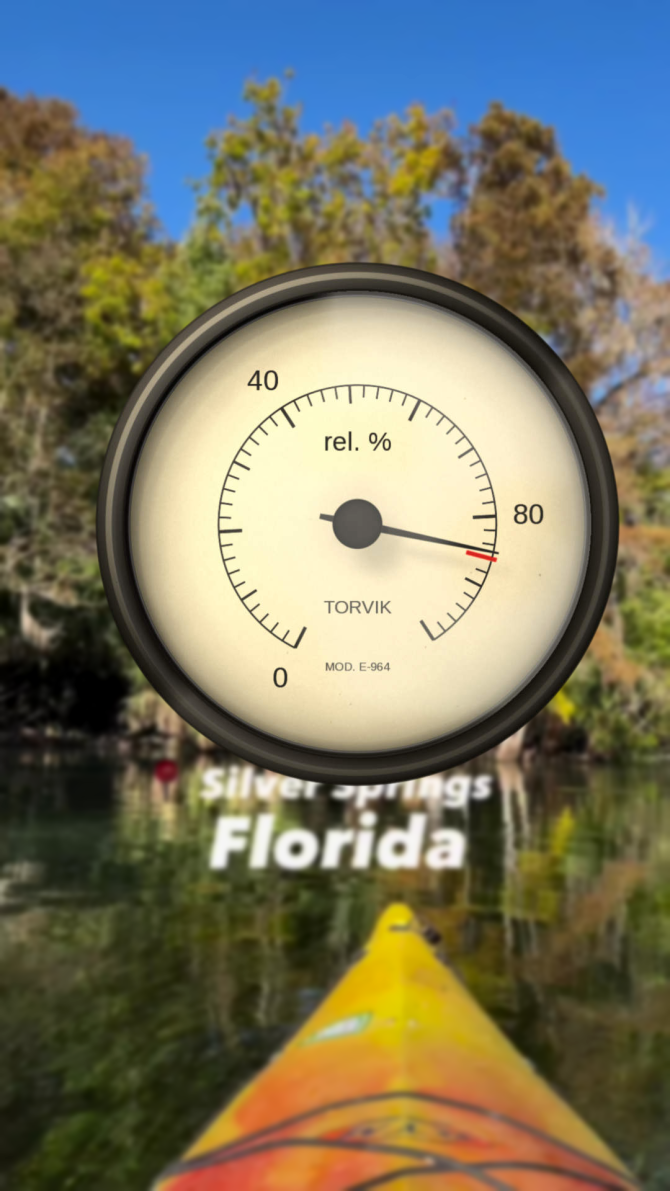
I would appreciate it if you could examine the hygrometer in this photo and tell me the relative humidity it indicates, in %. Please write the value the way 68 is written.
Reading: 85
